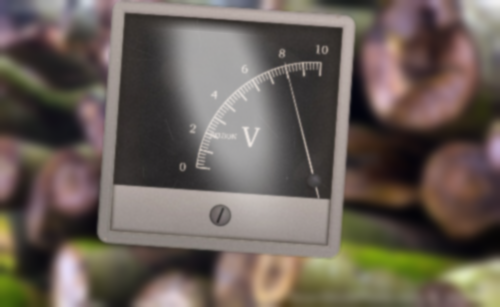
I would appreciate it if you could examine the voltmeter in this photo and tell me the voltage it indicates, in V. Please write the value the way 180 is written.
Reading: 8
